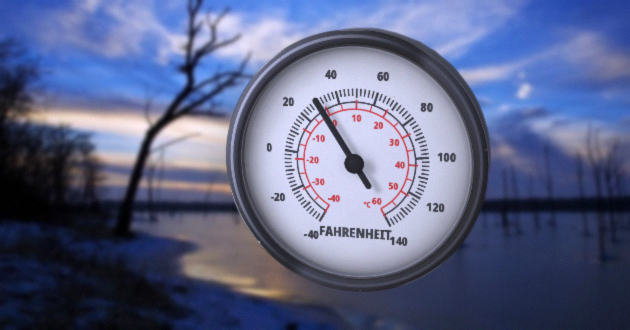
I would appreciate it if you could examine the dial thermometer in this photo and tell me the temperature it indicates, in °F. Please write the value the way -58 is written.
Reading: 30
